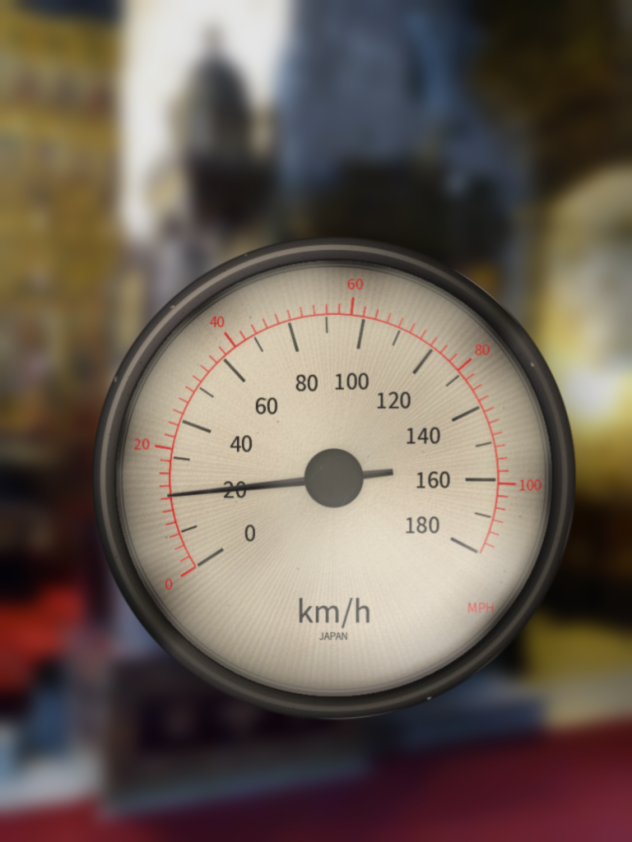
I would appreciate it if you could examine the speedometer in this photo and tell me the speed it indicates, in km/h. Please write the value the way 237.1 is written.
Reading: 20
